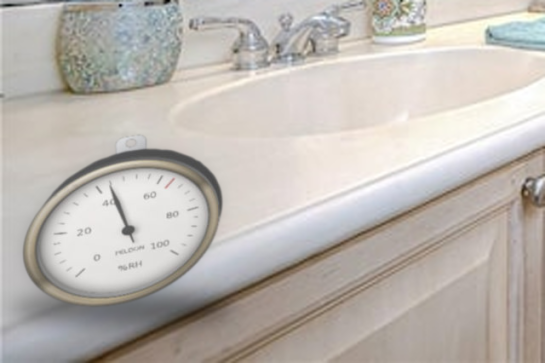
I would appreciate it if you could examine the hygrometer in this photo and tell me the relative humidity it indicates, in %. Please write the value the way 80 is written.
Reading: 44
